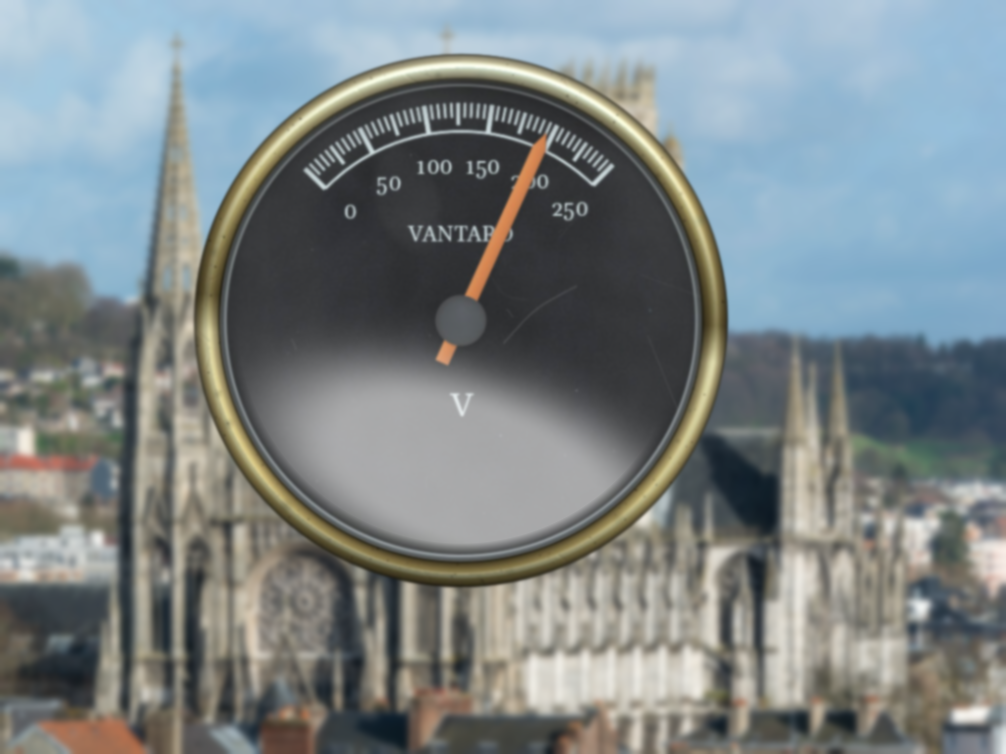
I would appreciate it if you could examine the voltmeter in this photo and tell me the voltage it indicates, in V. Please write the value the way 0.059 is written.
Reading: 195
